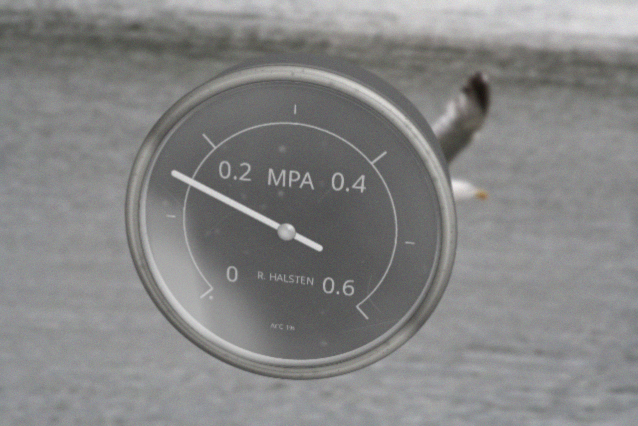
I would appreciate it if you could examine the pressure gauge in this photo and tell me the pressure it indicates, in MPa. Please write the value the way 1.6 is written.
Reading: 0.15
